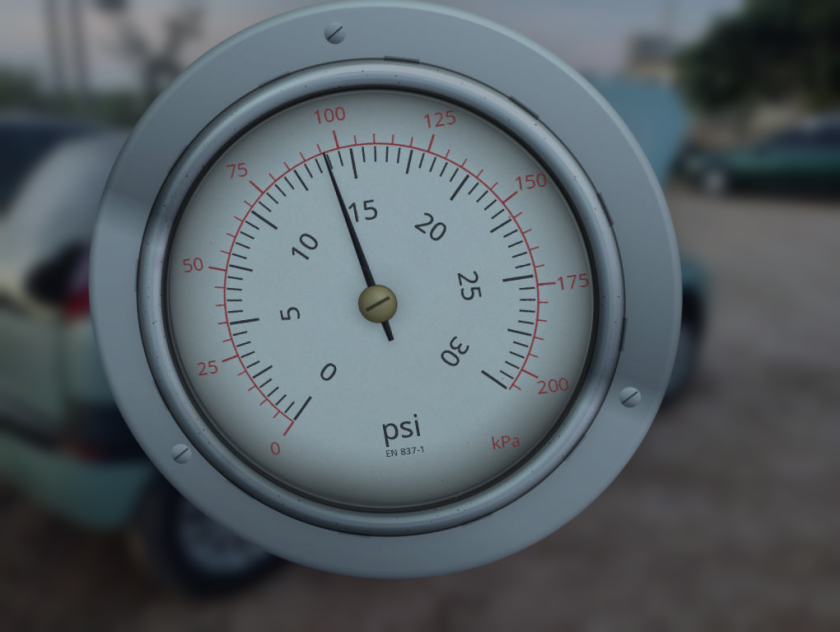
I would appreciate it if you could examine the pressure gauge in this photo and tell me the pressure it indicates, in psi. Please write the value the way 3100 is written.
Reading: 14
